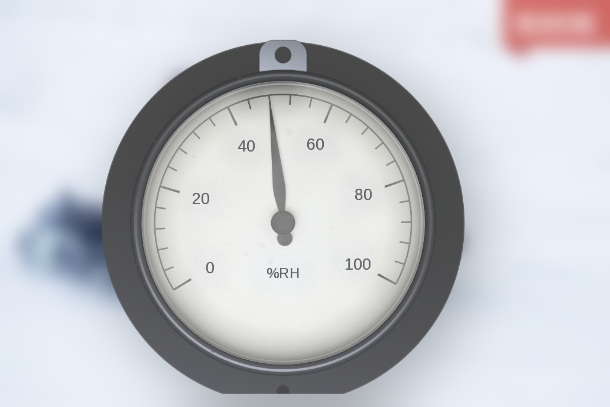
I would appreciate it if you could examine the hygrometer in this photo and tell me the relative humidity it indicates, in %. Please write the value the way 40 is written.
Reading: 48
